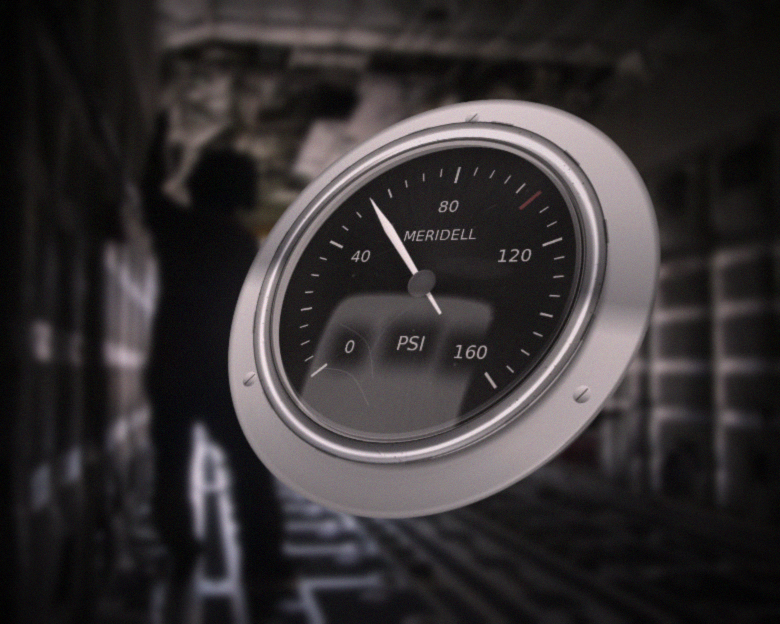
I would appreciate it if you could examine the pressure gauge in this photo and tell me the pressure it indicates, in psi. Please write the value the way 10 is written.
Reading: 55
